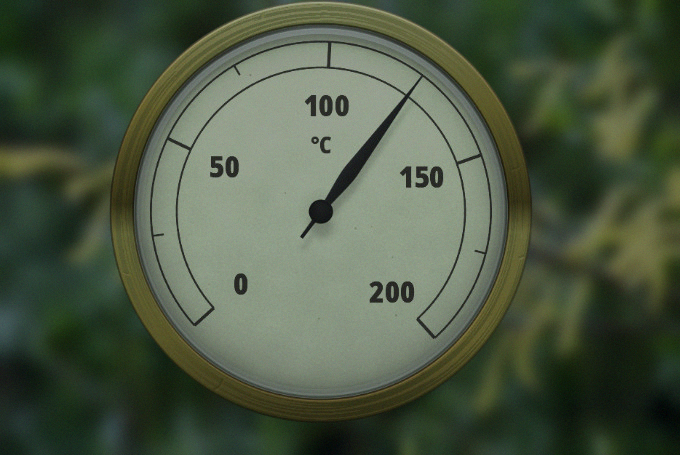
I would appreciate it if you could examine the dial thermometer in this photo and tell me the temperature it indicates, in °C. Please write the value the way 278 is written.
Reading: 125
